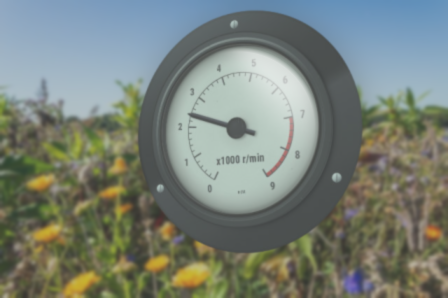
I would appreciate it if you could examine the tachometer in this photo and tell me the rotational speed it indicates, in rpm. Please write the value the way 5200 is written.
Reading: 2400
